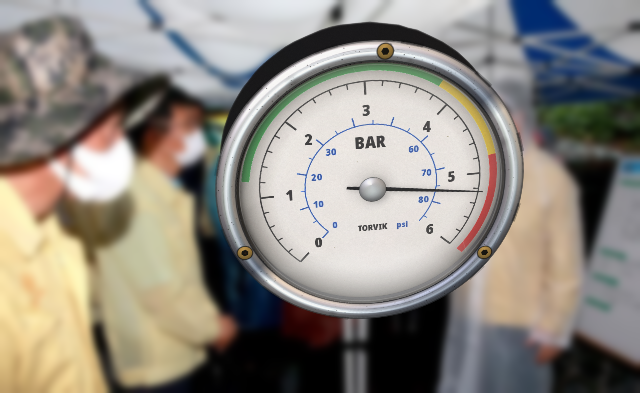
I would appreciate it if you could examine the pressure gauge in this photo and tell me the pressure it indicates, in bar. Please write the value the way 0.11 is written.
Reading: 5.2
